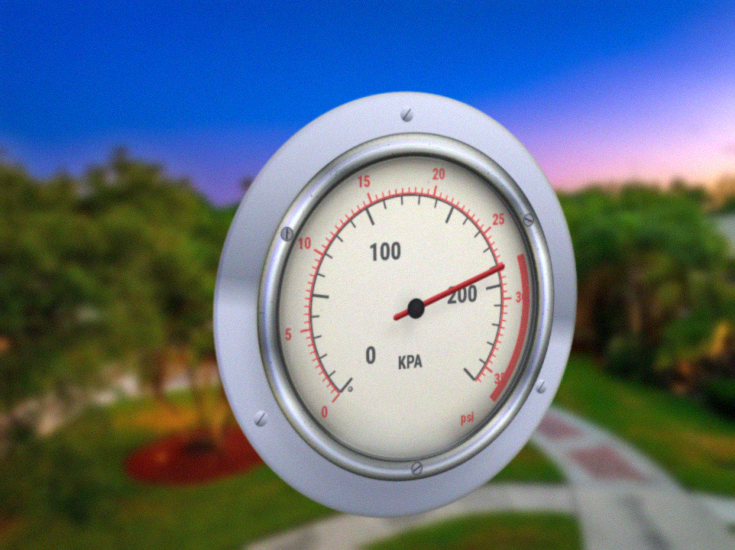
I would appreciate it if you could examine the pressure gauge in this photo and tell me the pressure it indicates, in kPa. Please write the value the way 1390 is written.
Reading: 190
